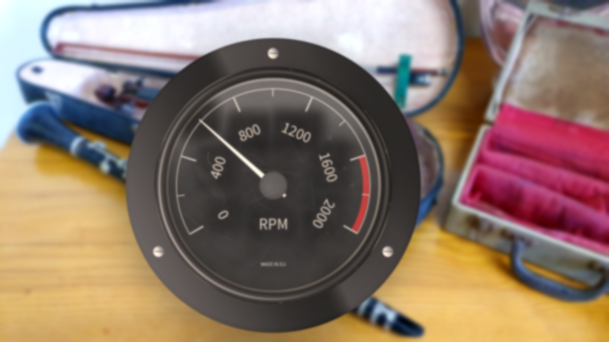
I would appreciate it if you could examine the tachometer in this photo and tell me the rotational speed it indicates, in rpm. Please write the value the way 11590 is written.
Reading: 600
